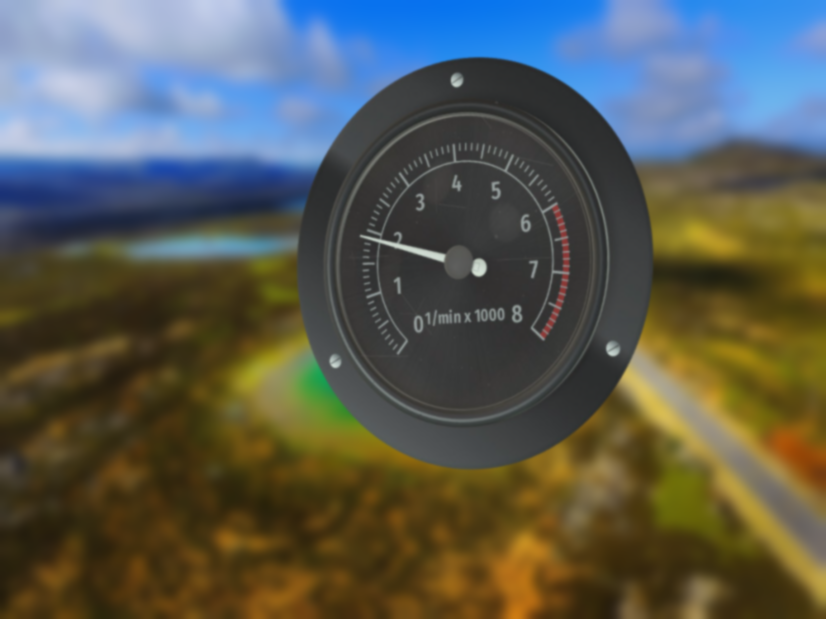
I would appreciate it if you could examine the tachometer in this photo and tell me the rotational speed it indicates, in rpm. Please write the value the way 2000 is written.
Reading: 1900
